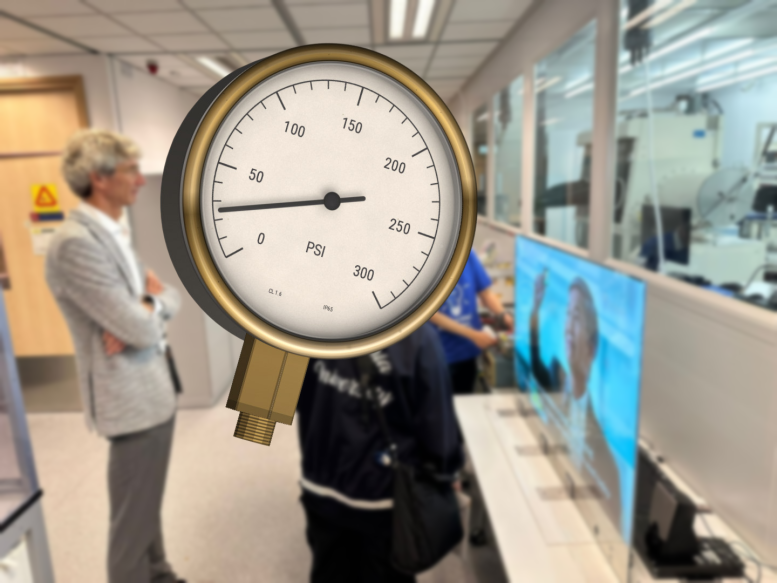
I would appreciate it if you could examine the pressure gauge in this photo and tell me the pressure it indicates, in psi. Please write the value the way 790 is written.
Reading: 25
